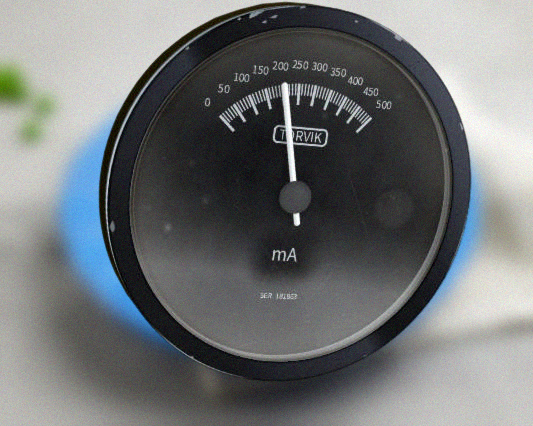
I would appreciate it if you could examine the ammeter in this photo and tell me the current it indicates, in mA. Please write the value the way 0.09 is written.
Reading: 200
